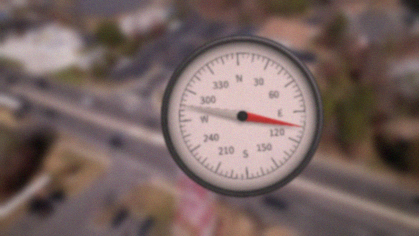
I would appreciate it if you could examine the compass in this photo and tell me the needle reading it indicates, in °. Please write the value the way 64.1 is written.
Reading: 105
